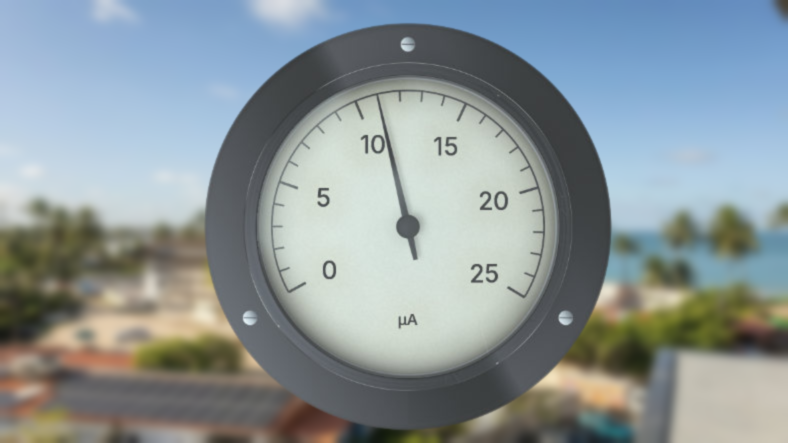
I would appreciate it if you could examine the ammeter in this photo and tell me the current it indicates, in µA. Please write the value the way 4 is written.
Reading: 11
